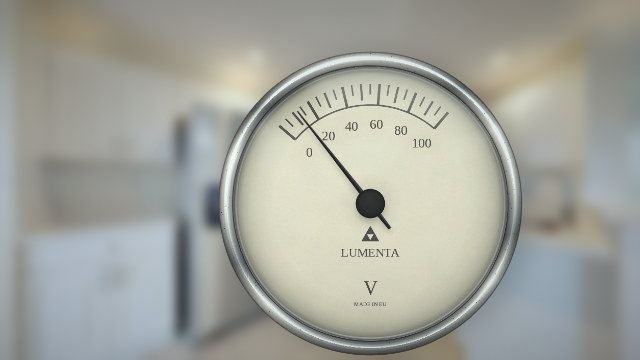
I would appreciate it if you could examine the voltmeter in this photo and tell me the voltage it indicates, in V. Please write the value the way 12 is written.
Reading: 12.5
